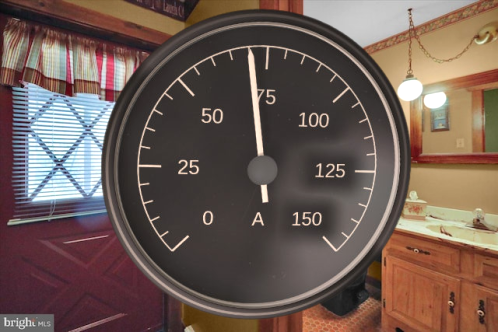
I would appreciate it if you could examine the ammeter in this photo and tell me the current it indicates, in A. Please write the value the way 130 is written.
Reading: 70
